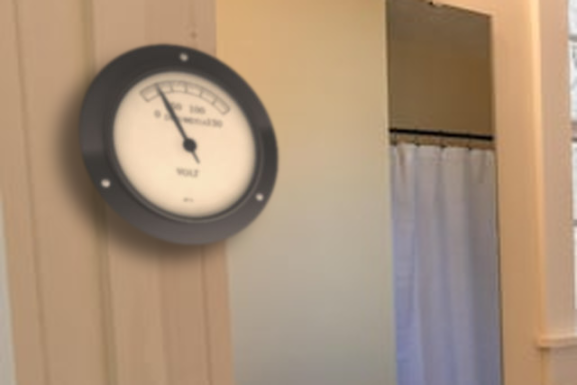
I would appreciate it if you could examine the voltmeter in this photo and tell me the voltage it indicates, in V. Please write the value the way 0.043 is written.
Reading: 25
